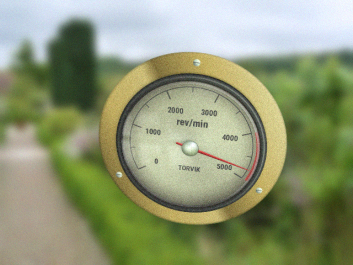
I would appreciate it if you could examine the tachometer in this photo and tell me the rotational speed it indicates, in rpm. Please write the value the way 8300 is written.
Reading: 4750
